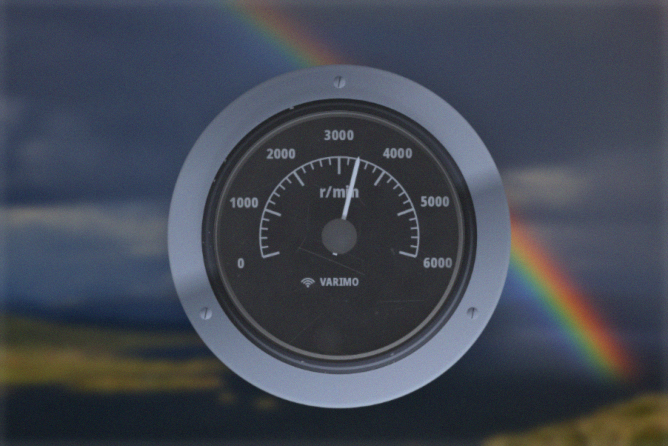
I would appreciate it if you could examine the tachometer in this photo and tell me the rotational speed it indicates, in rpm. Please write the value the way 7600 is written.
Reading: 3400
